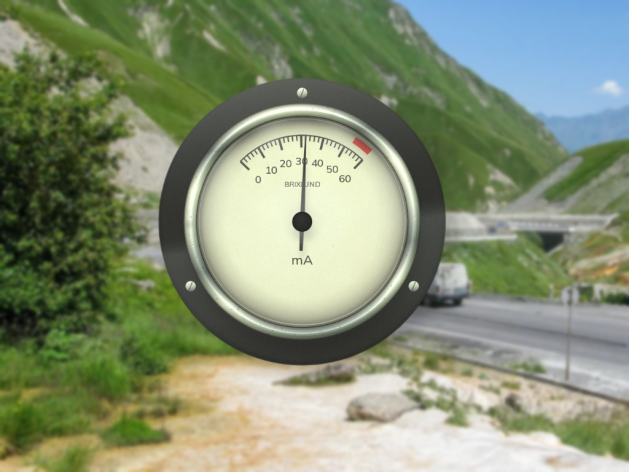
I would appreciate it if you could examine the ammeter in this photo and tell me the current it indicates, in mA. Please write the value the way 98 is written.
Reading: 32
